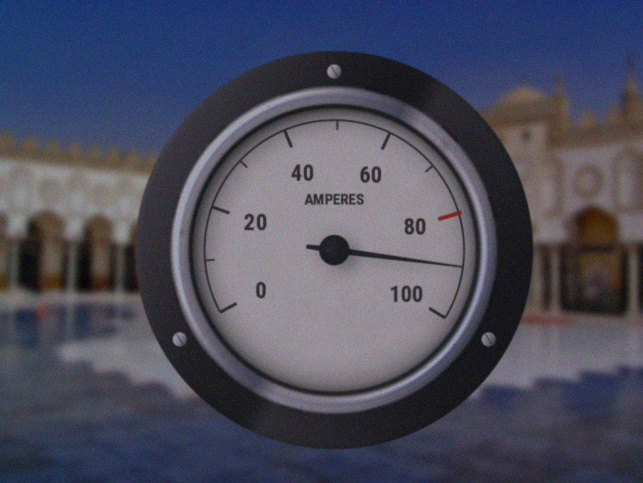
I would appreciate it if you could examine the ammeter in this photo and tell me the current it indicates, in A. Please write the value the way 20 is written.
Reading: 90
